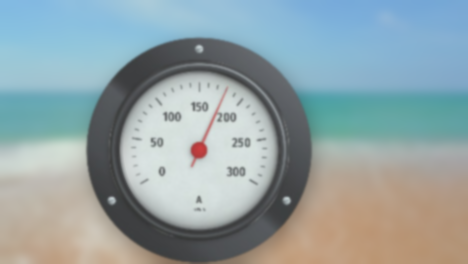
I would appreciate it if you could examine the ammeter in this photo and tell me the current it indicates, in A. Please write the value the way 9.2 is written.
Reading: 180
